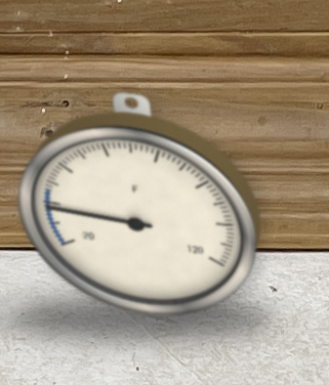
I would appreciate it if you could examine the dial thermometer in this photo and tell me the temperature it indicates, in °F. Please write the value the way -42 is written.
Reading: 0
